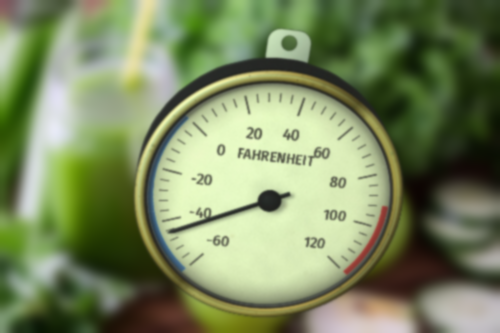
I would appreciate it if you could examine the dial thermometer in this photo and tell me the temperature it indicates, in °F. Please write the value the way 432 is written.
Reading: -44
